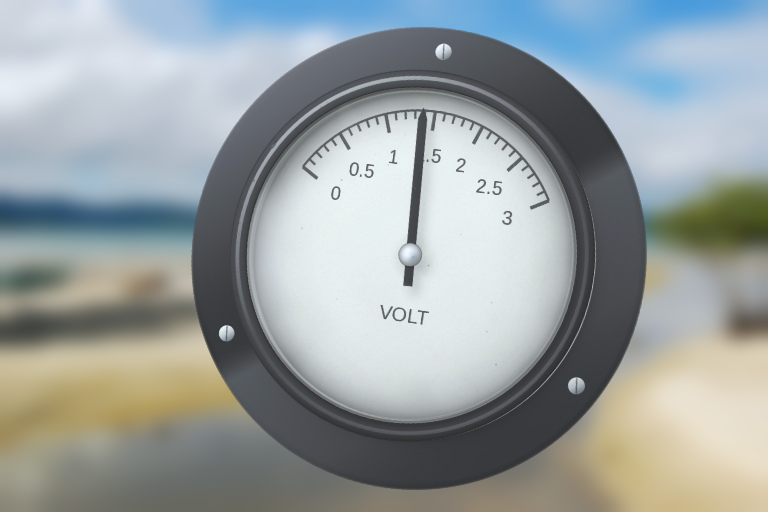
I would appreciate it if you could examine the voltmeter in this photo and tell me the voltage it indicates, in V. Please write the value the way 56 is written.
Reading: 1.4
